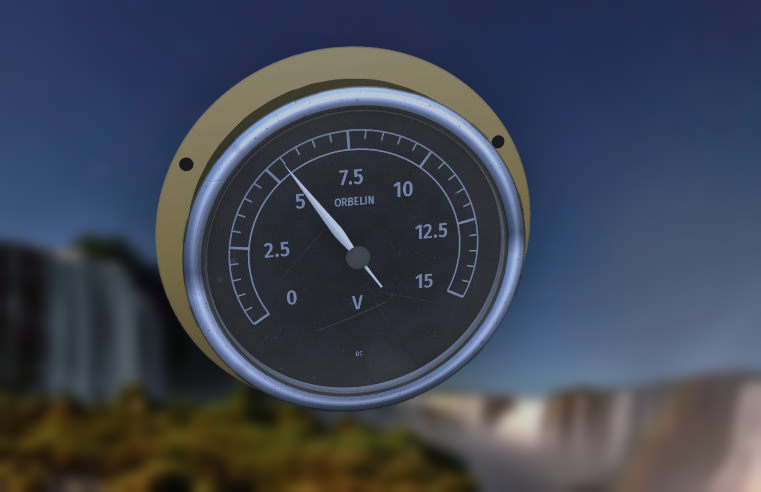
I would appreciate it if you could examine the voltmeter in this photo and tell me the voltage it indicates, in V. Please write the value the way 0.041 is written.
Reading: 5.5
